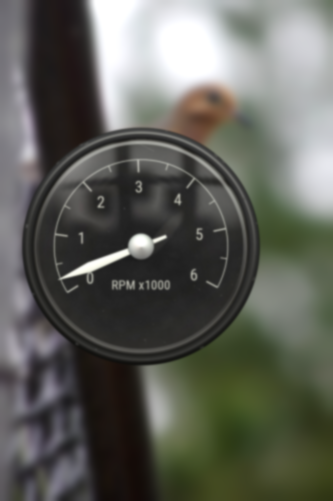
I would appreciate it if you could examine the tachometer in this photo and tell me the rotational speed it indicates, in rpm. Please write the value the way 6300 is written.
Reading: 250
